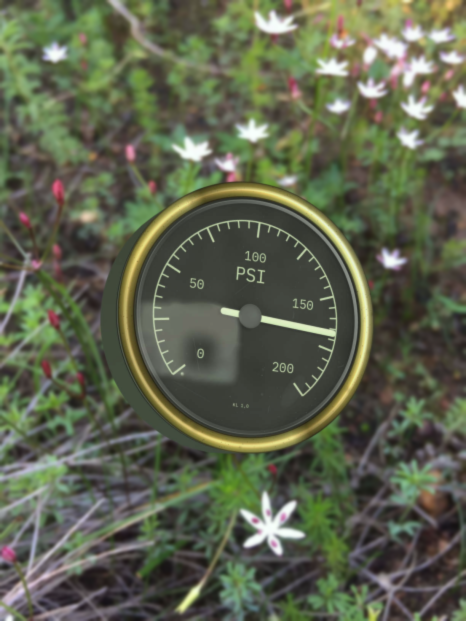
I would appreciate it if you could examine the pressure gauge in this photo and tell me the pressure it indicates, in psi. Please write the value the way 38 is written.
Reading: 167.5
